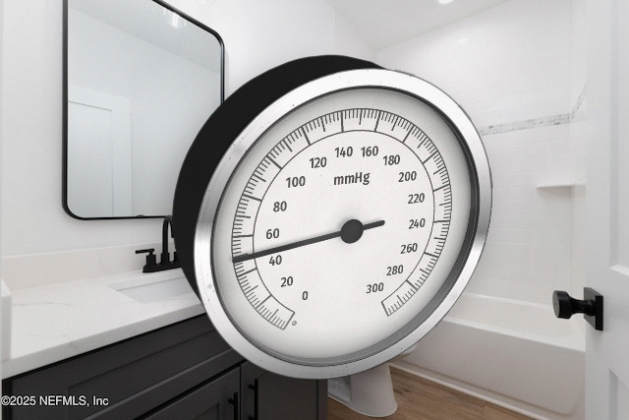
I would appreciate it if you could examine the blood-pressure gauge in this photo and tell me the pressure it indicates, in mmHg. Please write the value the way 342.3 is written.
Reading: 50
